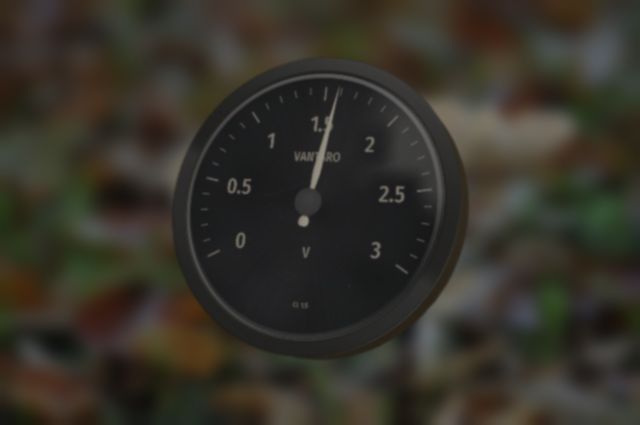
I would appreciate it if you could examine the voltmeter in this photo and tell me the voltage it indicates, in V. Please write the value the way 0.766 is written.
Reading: 1.6
